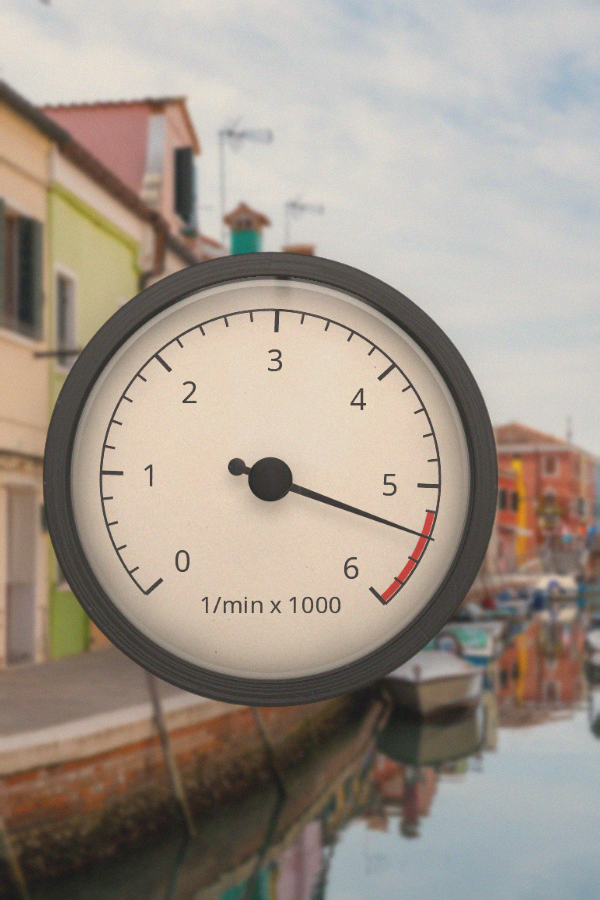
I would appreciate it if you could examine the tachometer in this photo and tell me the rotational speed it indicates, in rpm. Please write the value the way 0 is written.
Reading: 5400
